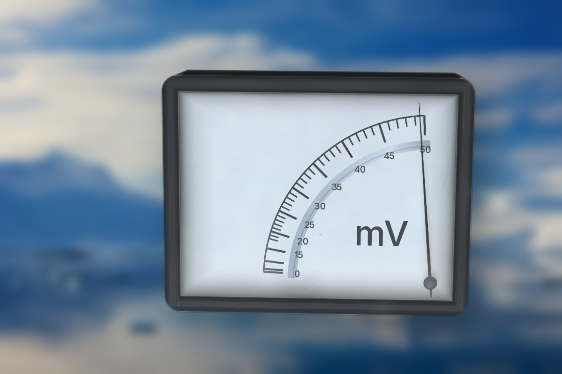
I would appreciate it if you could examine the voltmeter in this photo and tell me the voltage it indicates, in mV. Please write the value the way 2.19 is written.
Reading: 49.5
